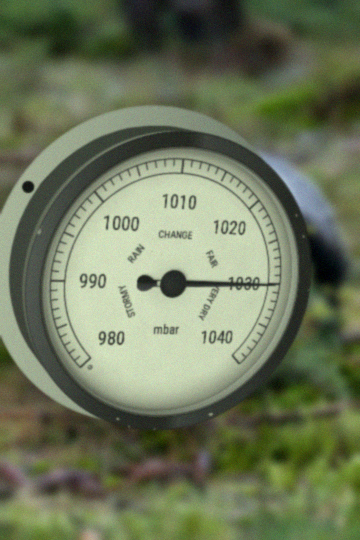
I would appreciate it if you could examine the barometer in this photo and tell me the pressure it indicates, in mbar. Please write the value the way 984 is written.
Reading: 1030
